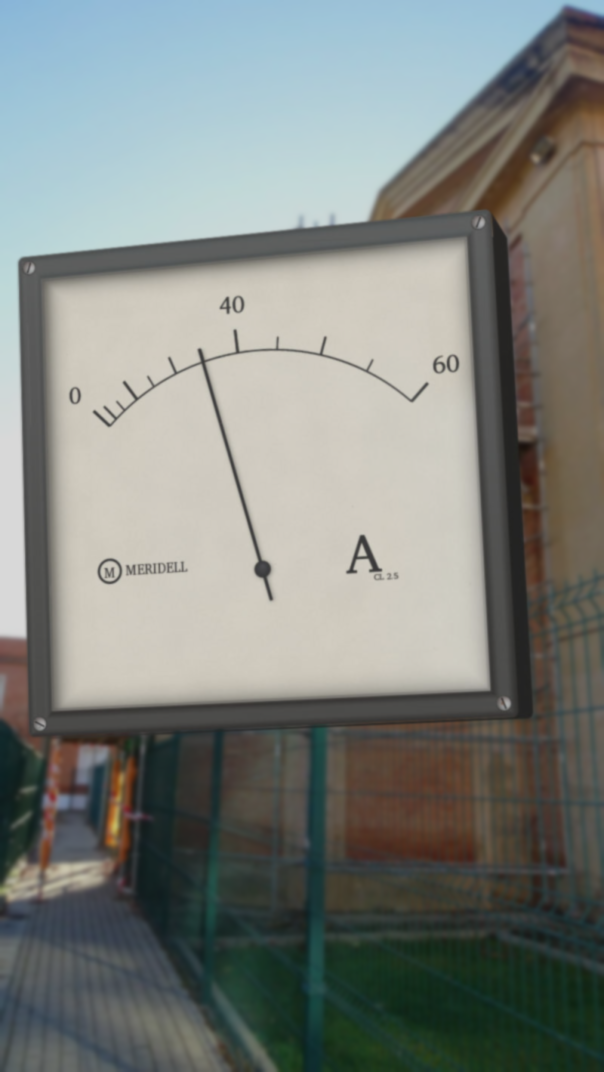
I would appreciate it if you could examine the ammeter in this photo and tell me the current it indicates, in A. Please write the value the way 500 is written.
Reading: 35
